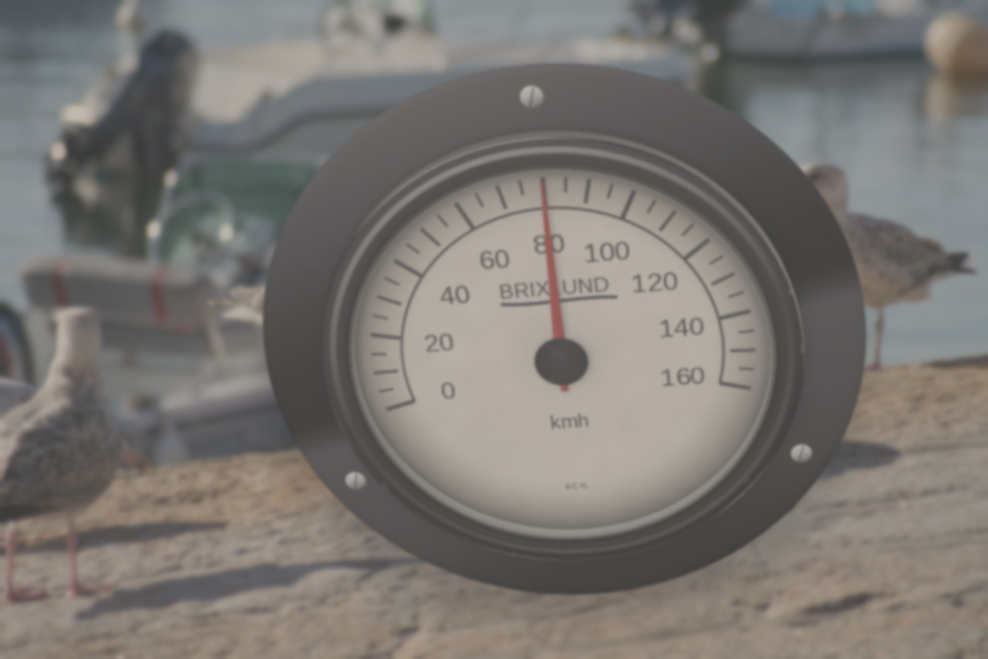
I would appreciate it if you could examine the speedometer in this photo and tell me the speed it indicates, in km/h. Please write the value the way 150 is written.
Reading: 80
